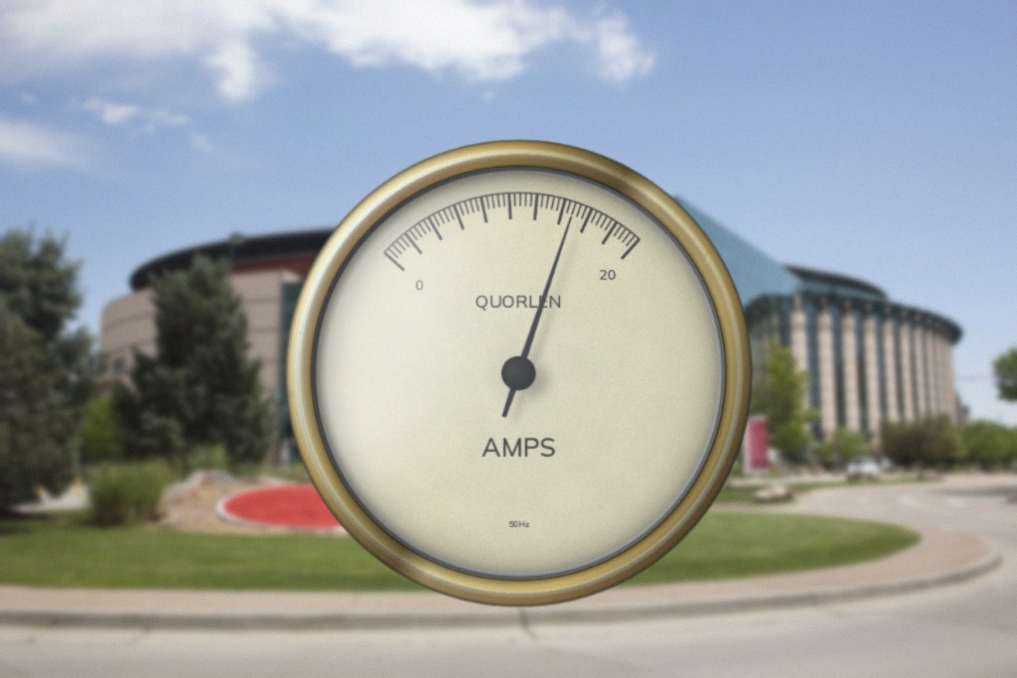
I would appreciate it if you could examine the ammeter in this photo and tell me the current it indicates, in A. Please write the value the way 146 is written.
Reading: 14.8
